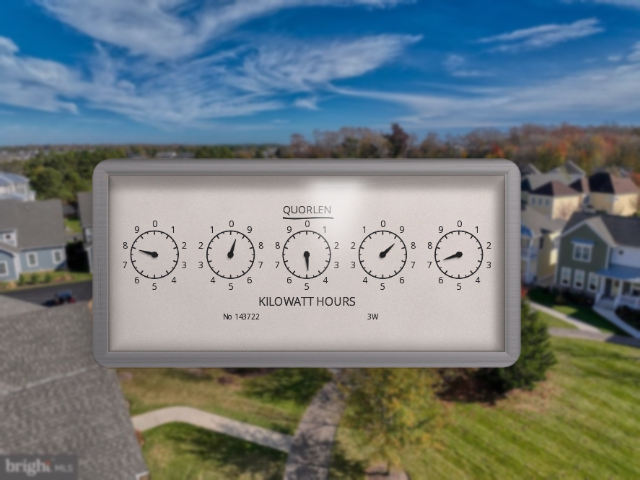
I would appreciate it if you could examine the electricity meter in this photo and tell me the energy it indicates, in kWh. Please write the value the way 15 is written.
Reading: 79487
